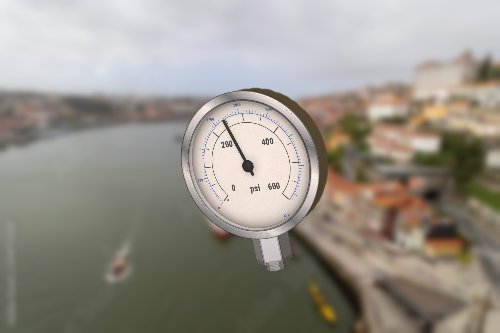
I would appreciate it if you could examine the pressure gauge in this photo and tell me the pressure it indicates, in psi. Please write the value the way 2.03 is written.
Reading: 250
